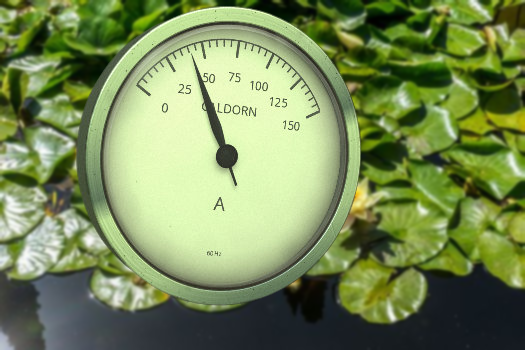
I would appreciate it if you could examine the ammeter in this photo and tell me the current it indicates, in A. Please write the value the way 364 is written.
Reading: 40
